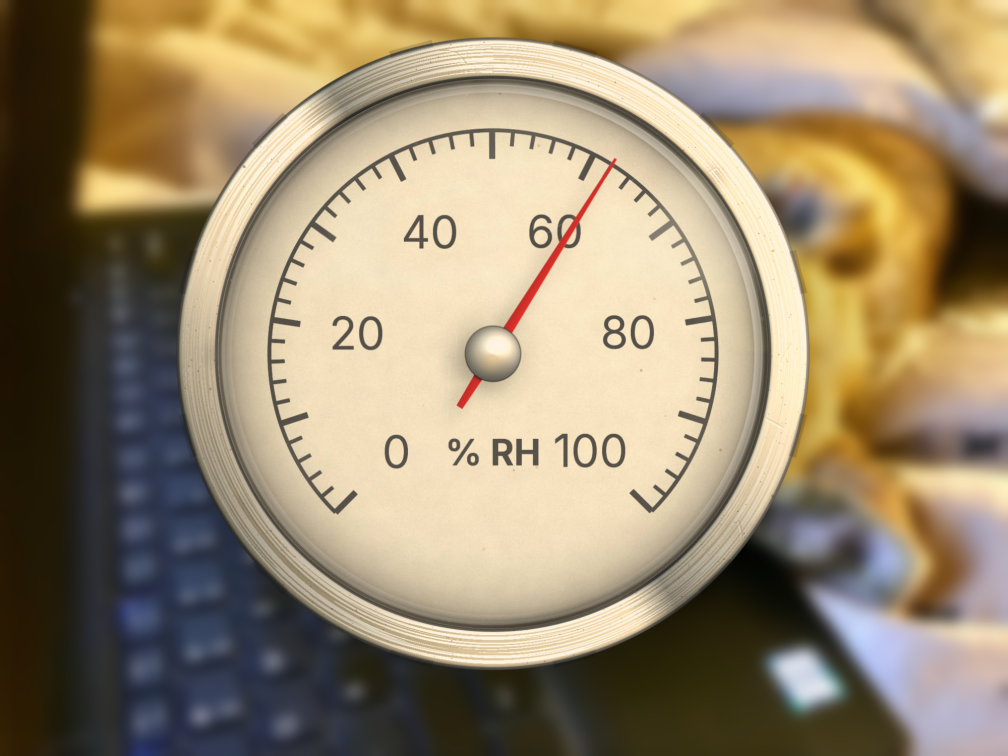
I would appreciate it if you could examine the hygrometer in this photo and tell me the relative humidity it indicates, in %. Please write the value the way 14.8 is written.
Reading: 62
